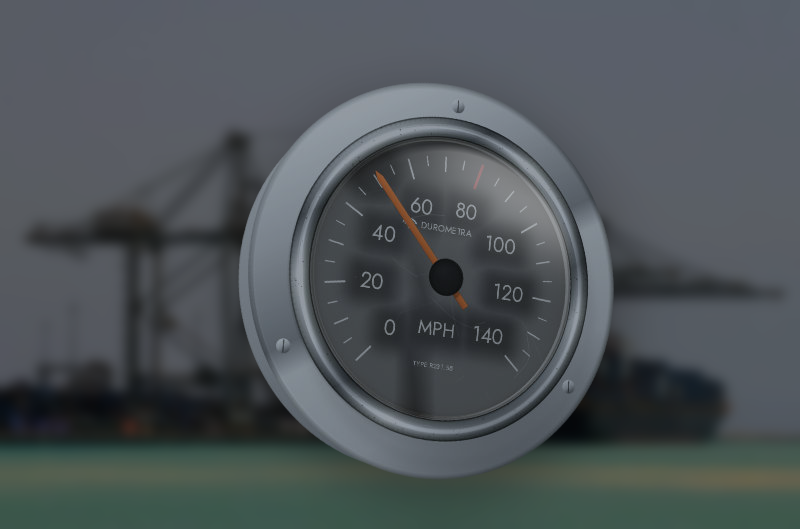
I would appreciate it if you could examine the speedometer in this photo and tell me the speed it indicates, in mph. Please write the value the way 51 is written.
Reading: 50
